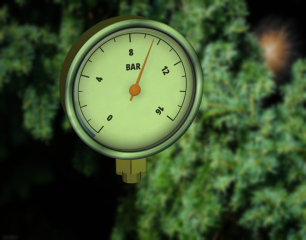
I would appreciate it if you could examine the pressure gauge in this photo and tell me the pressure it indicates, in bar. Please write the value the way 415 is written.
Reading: 9.5
